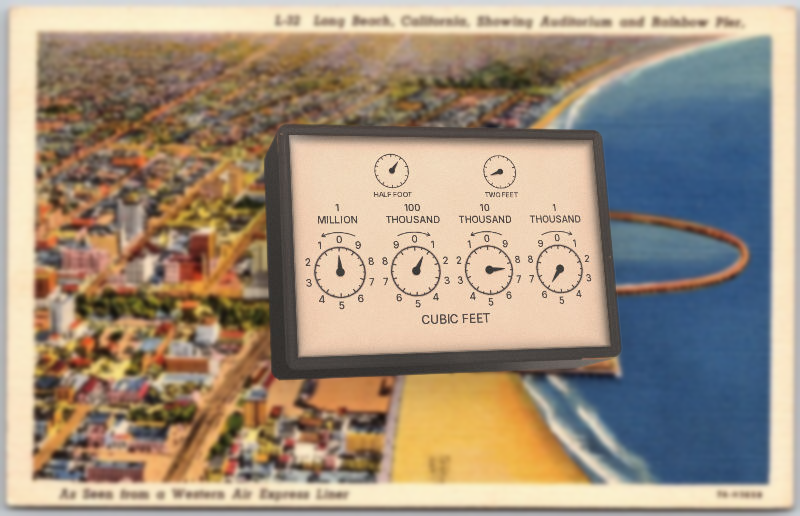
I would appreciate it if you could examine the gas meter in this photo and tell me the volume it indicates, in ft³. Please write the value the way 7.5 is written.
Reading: 7600
